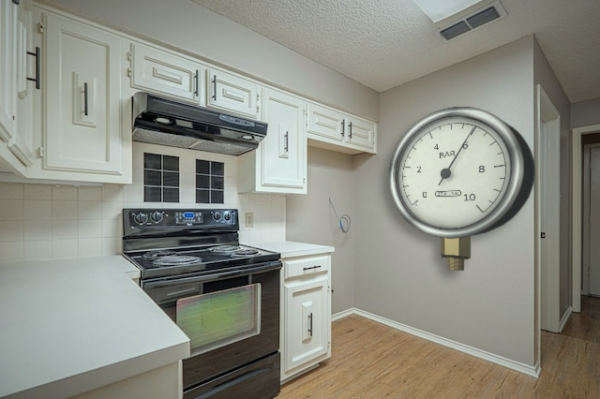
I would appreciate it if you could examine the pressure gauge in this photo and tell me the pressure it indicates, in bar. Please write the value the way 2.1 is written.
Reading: 6
